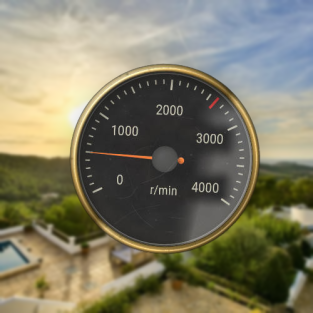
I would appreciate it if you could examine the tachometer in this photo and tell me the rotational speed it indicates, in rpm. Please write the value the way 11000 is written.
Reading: 500
